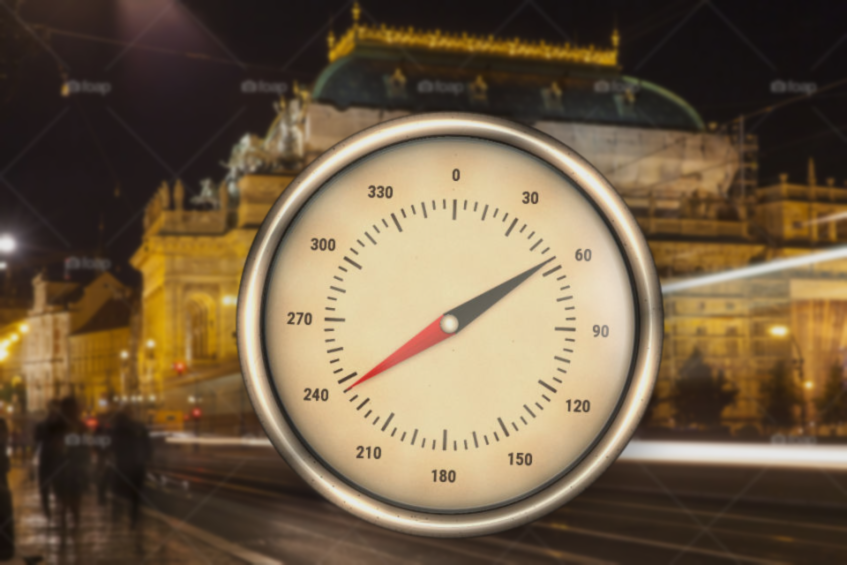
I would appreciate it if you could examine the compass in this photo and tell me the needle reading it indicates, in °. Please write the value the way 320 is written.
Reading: 235
